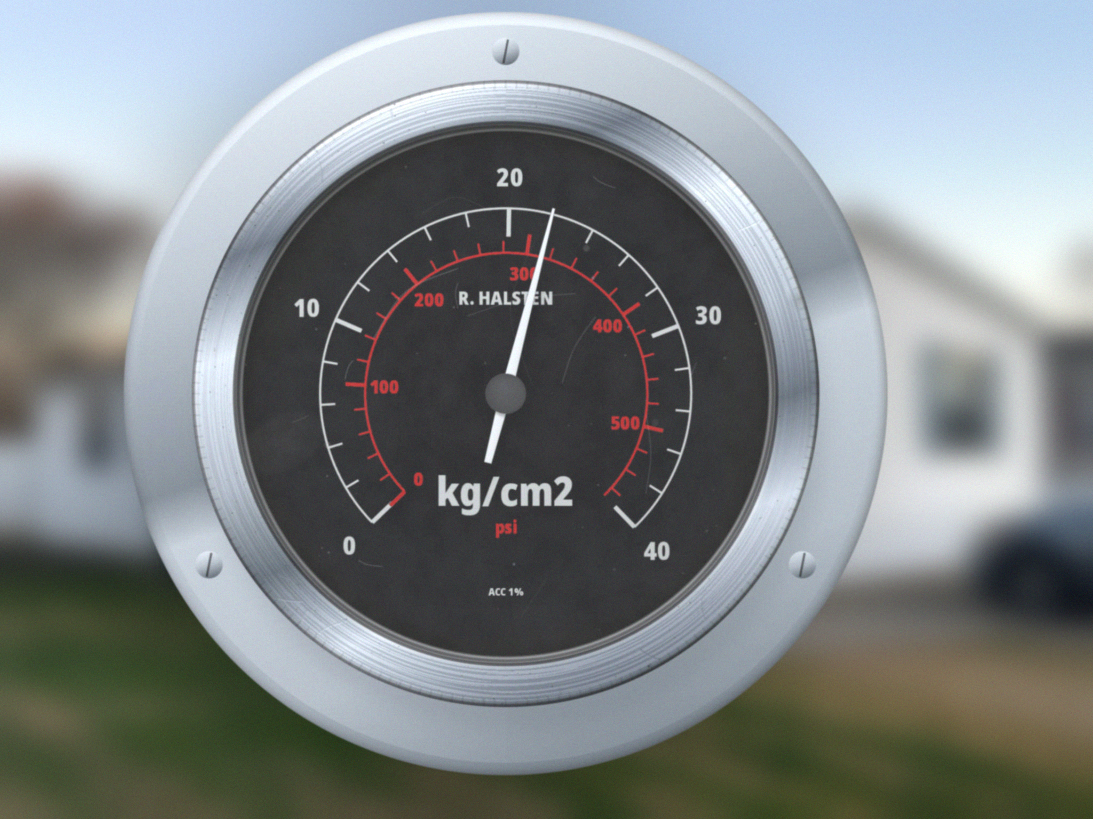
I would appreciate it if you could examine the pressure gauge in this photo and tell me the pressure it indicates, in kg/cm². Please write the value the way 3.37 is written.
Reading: 22
